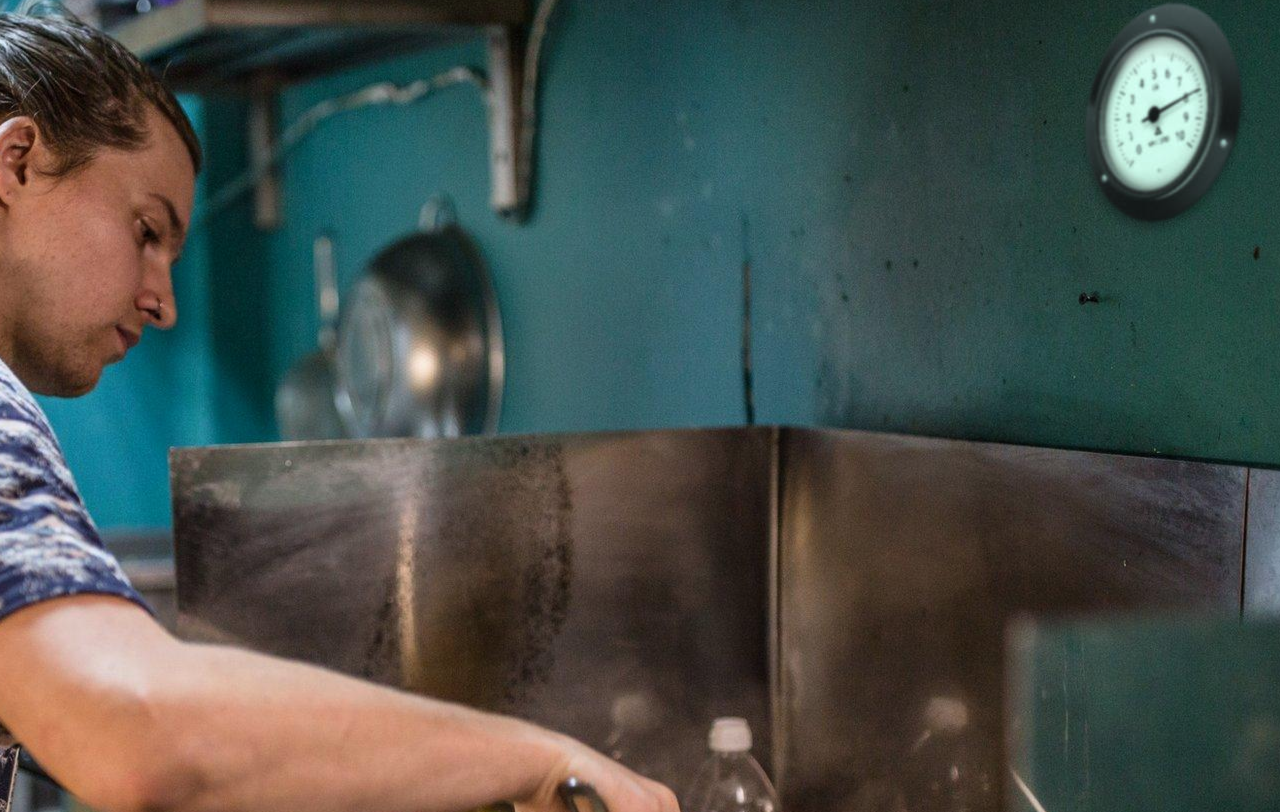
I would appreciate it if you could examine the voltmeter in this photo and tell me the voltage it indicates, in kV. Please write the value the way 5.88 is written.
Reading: 8
